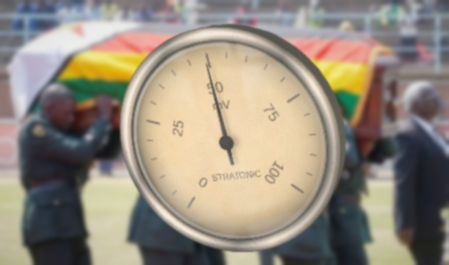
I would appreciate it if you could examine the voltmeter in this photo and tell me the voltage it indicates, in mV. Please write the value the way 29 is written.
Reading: 50
